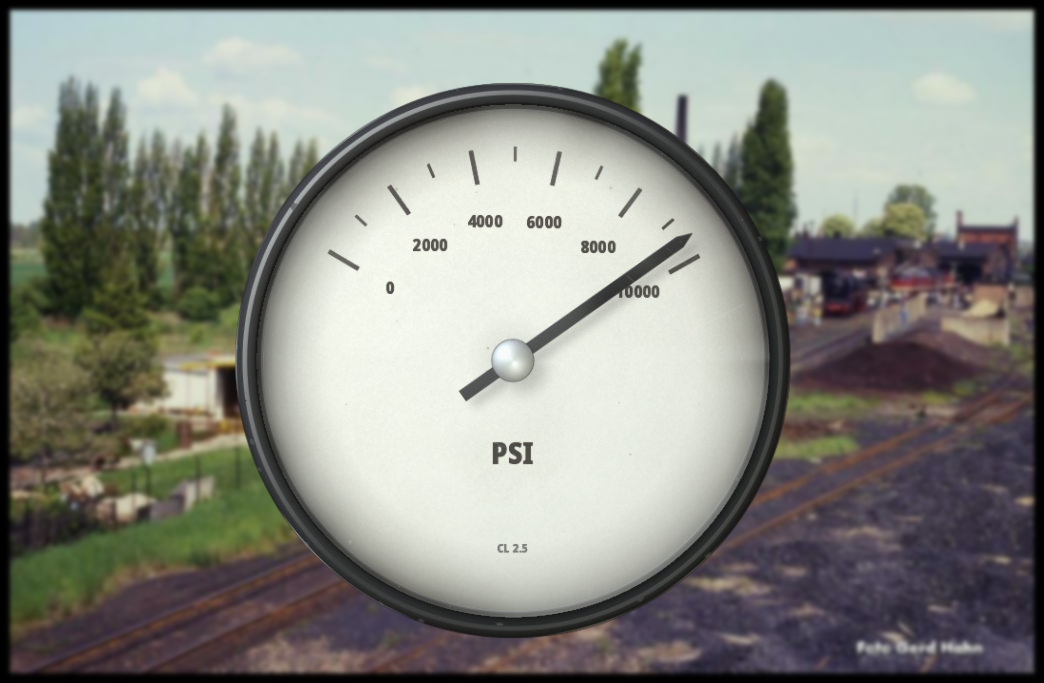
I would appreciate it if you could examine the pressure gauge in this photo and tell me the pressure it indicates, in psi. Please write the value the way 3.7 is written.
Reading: 9500
